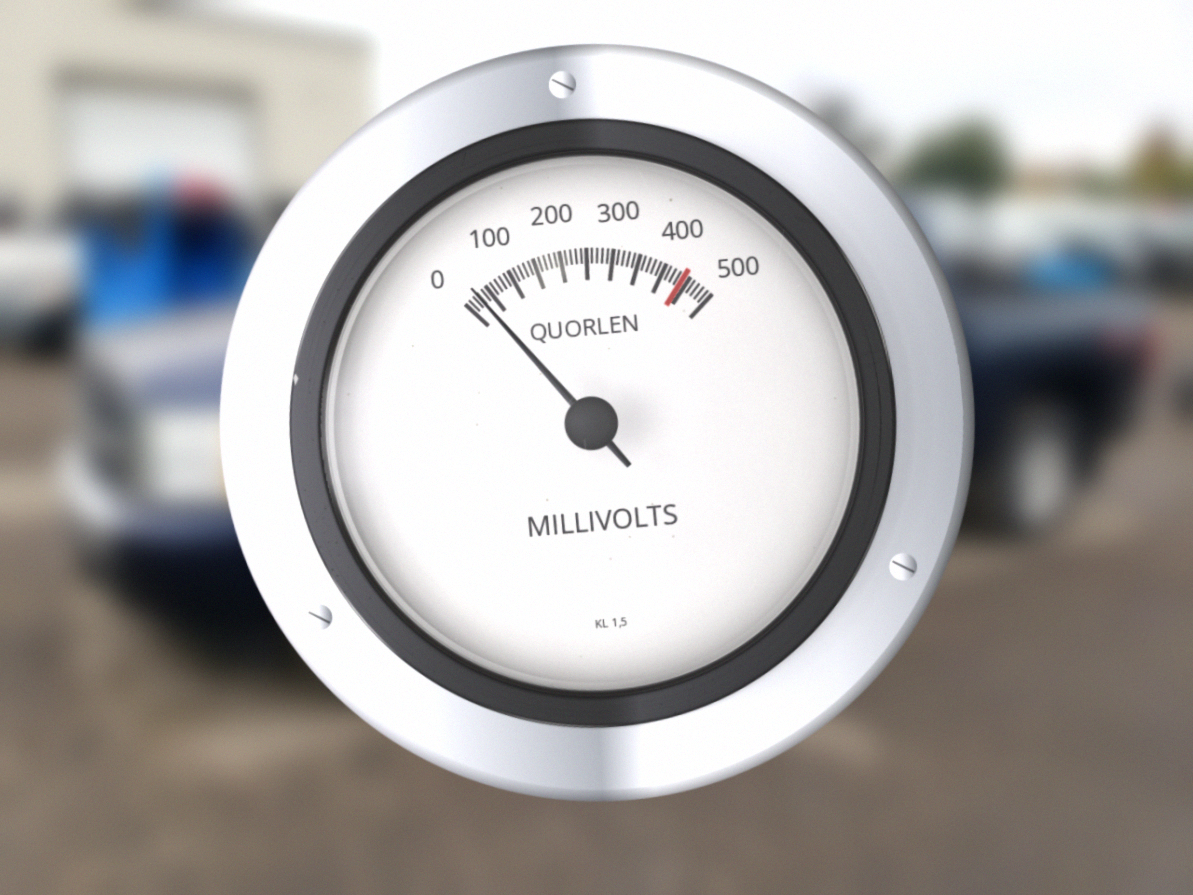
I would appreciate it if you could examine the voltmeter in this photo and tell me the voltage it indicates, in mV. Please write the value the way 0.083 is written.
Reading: 30
